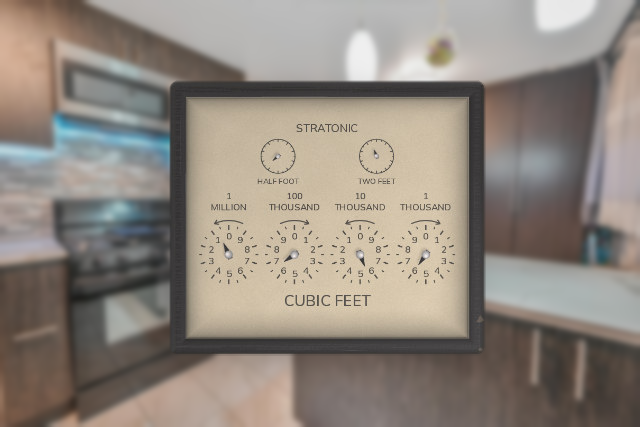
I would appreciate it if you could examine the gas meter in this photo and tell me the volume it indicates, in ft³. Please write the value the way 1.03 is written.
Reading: 65600
